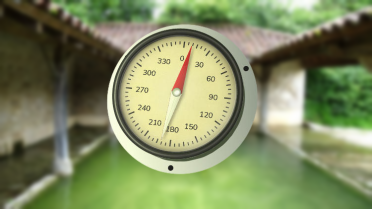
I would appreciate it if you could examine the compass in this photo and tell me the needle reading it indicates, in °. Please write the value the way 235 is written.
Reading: 10
